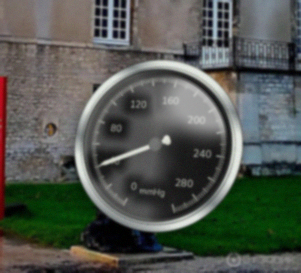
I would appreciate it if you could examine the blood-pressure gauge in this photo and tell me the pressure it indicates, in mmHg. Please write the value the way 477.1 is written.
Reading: 40
